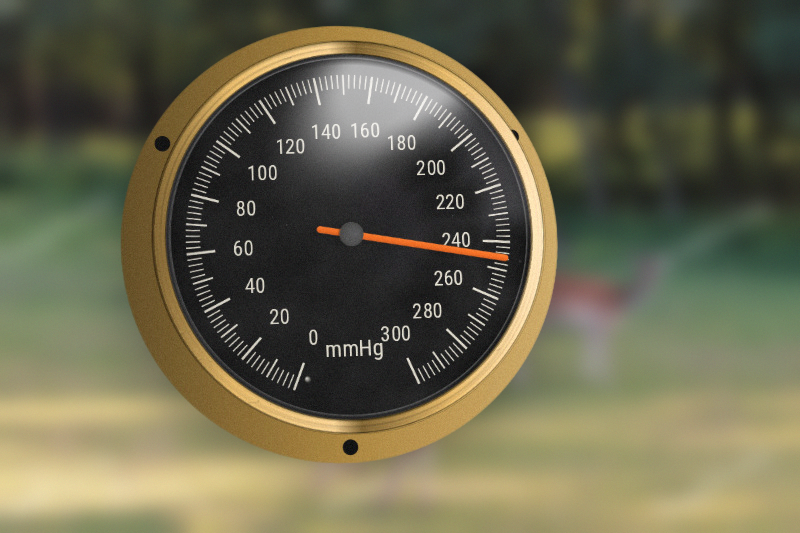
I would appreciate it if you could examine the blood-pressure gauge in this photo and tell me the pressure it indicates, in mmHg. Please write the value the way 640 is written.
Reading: 246
